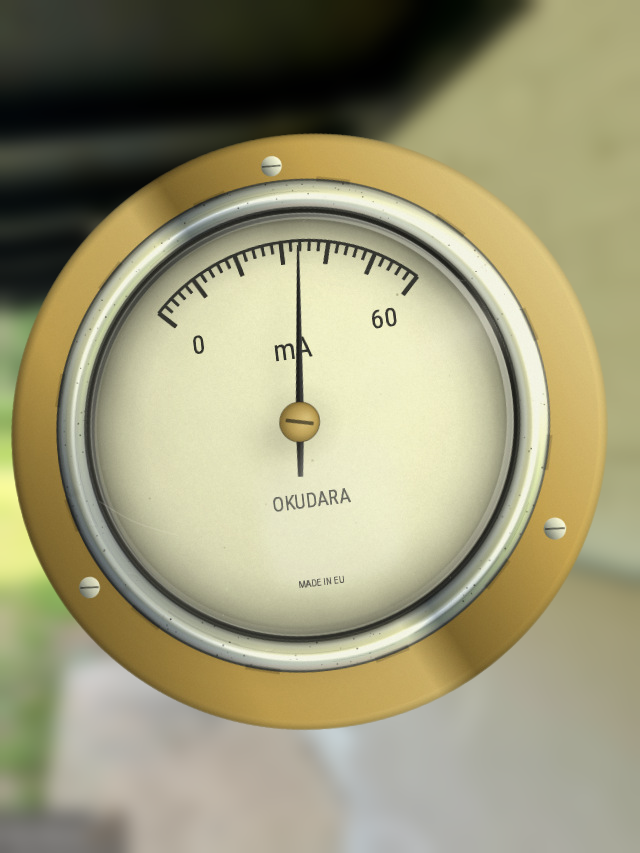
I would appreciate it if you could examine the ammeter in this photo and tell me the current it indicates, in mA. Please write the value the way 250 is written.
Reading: 34
